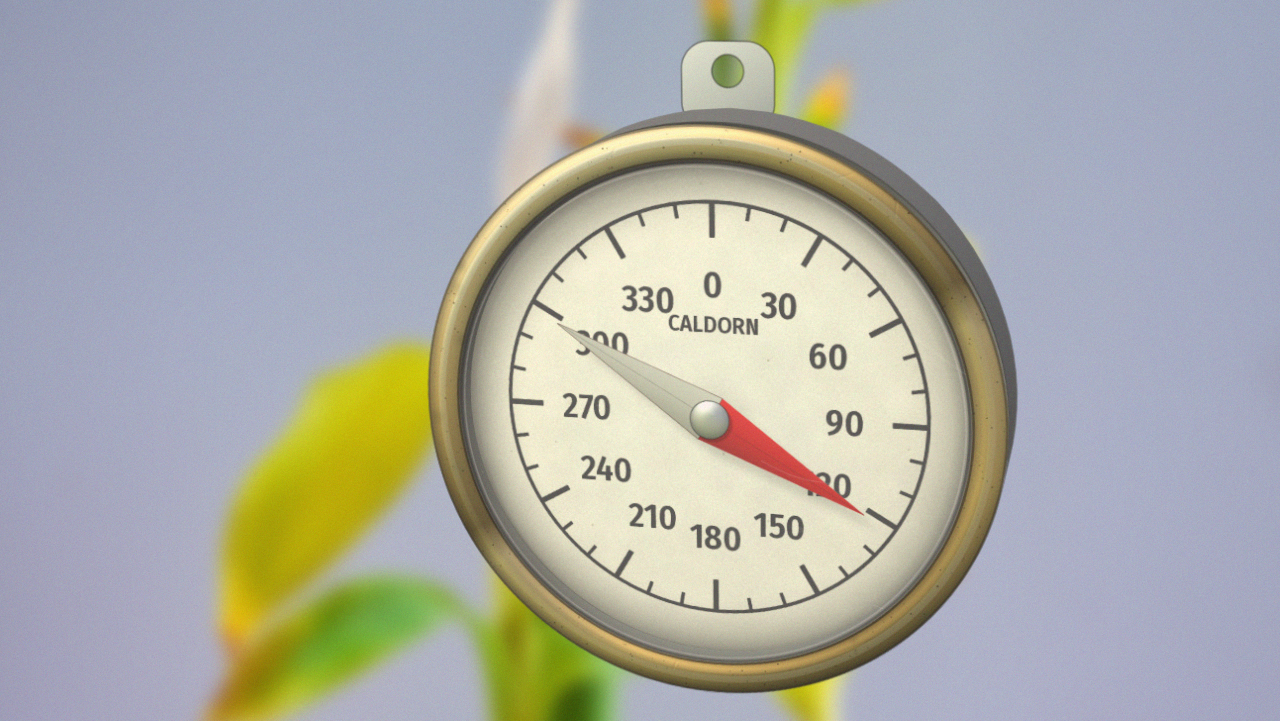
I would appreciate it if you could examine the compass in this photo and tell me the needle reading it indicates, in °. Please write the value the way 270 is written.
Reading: 120
